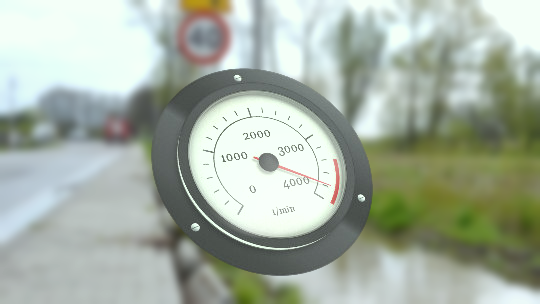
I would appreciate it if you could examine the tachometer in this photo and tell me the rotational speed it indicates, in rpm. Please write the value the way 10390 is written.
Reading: 3800
